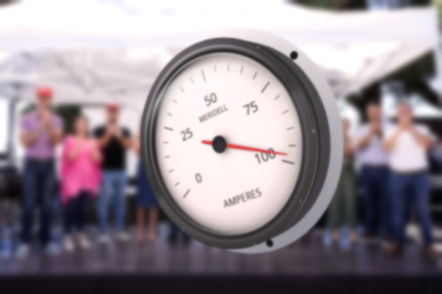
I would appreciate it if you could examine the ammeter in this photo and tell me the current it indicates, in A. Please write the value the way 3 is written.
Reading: 97.5
